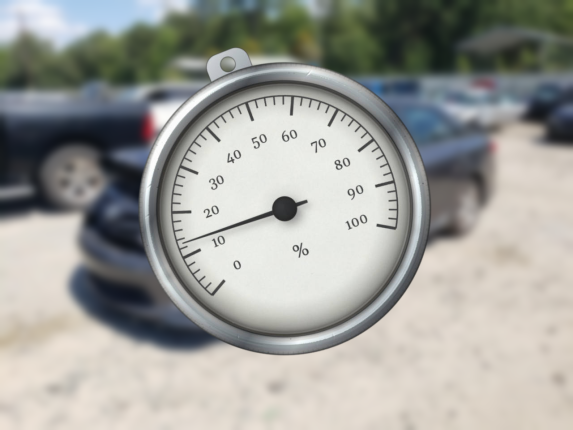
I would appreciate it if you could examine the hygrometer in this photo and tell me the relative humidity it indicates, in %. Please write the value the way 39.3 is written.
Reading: 13
